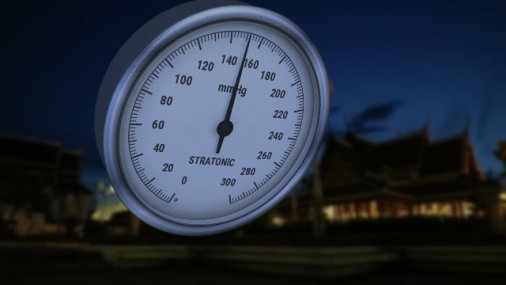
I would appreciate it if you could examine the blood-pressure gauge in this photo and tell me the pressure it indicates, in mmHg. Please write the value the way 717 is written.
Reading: 150
